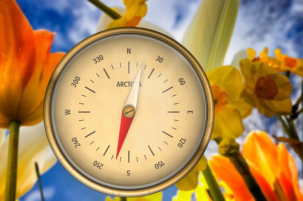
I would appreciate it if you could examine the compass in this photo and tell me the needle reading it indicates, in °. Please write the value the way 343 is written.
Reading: 195
